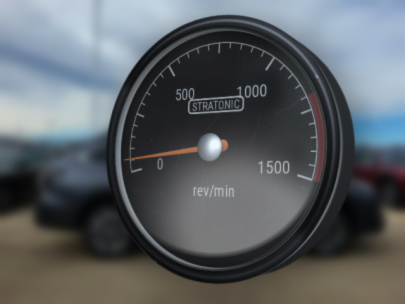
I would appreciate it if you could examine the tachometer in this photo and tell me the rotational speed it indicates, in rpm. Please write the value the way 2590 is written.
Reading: 50
